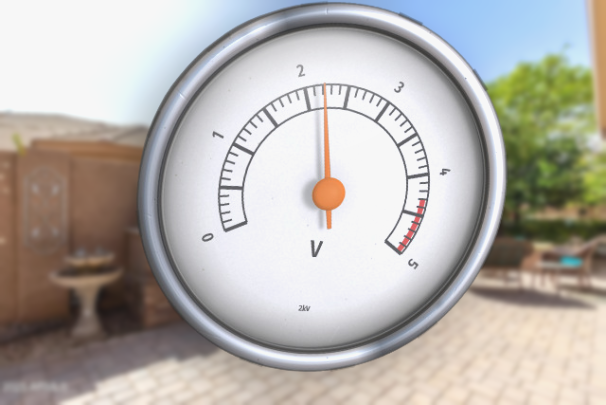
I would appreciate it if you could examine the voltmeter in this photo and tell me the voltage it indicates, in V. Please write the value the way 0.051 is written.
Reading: 2.2
